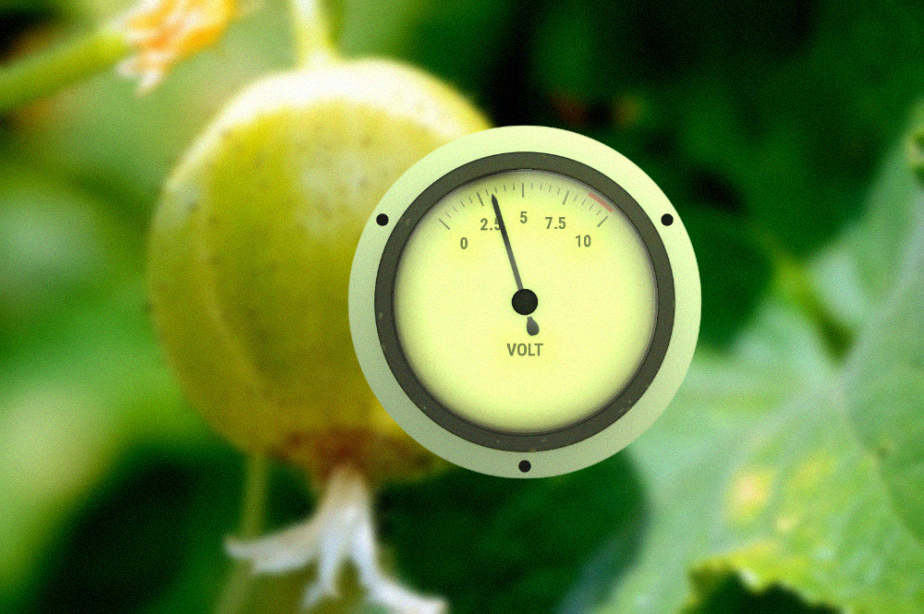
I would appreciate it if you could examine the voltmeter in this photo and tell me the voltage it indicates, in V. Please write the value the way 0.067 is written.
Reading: 3.25
